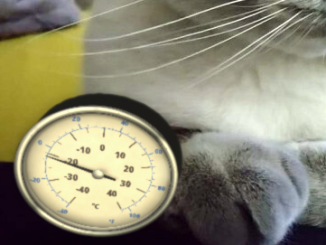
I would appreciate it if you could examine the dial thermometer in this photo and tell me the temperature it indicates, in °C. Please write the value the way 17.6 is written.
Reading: -20
